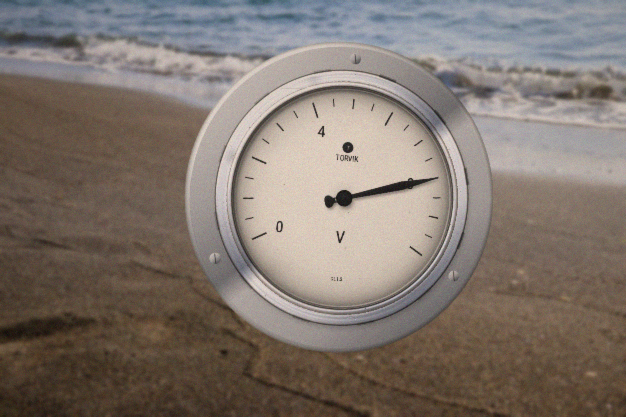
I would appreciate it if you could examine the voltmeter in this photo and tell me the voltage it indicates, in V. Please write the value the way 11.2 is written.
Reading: 8
